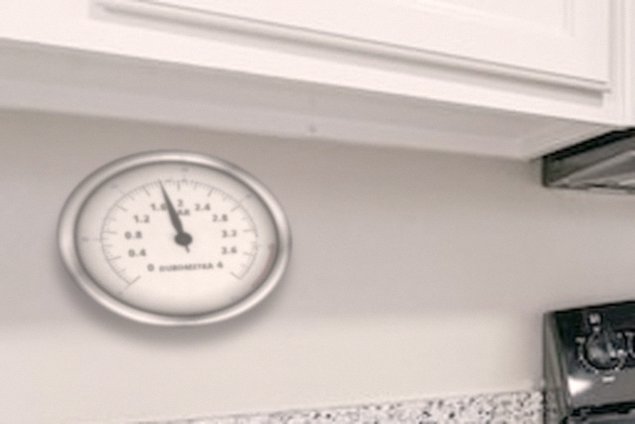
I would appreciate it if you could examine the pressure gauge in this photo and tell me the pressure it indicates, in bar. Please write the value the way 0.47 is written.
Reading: 1.8
